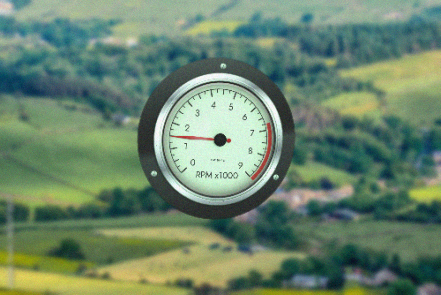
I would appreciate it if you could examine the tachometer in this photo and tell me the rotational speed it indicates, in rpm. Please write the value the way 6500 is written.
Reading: 1500
